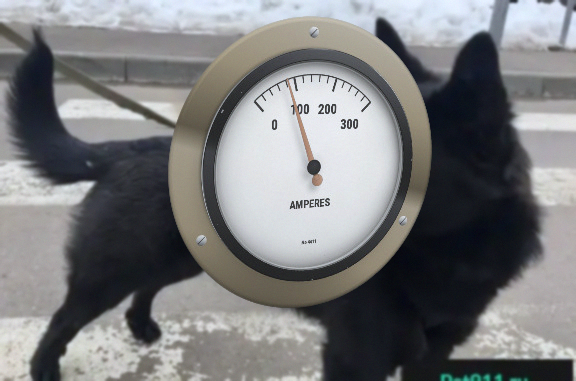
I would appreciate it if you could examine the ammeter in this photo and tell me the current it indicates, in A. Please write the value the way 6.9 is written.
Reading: 80
